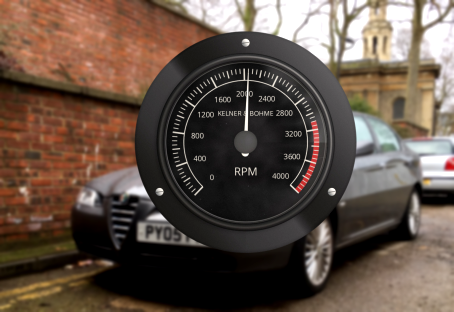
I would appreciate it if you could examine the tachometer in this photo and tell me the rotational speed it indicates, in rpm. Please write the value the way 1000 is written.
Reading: 2050
